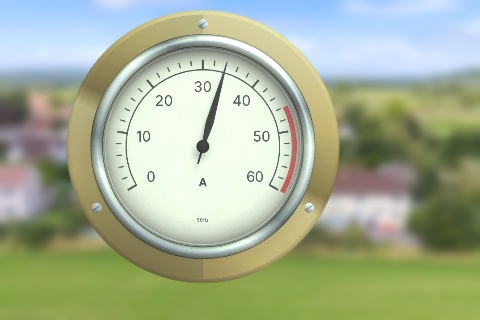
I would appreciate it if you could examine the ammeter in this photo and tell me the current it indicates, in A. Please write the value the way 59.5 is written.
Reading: 34
